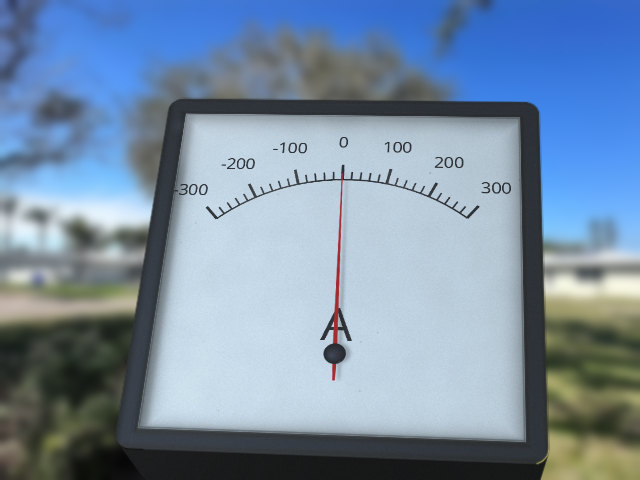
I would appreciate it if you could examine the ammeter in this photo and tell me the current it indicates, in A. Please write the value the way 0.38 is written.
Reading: 0
